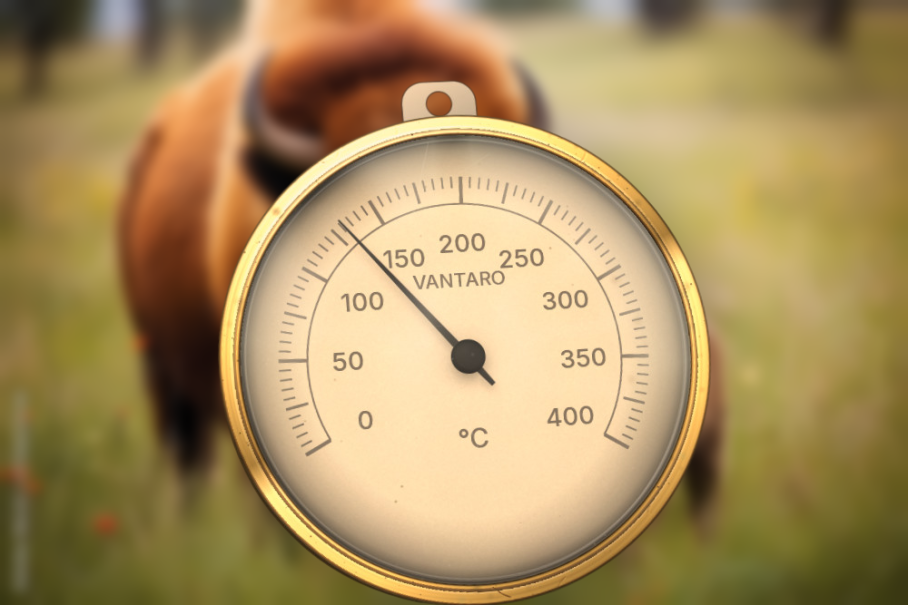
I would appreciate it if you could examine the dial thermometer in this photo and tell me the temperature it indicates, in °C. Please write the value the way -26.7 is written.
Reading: 130
